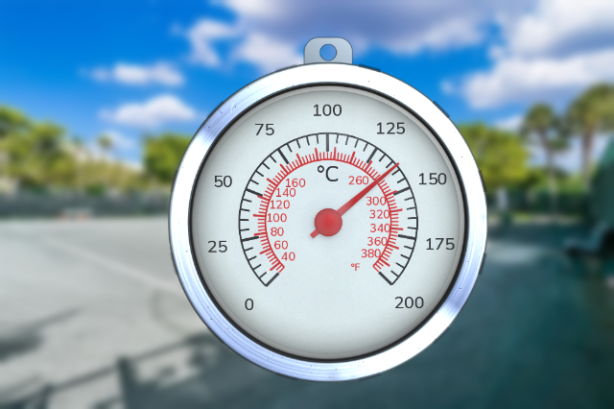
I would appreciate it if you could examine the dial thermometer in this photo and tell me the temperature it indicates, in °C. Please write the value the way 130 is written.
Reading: 137.5
